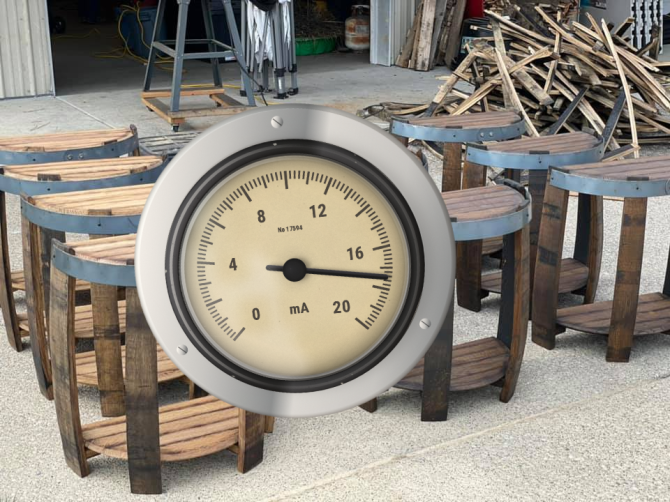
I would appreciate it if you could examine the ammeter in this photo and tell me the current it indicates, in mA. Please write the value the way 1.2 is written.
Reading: 17.4
